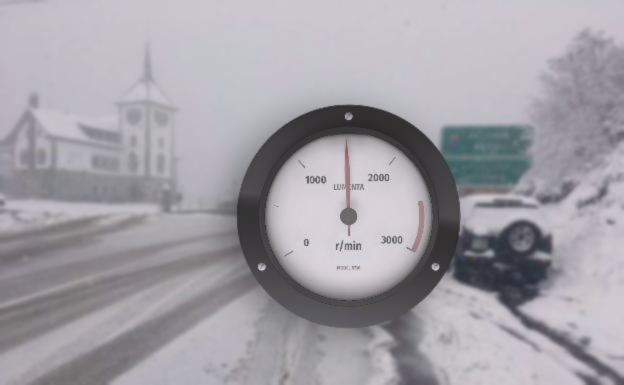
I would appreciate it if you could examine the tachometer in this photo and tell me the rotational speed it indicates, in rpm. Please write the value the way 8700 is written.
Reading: 1500
